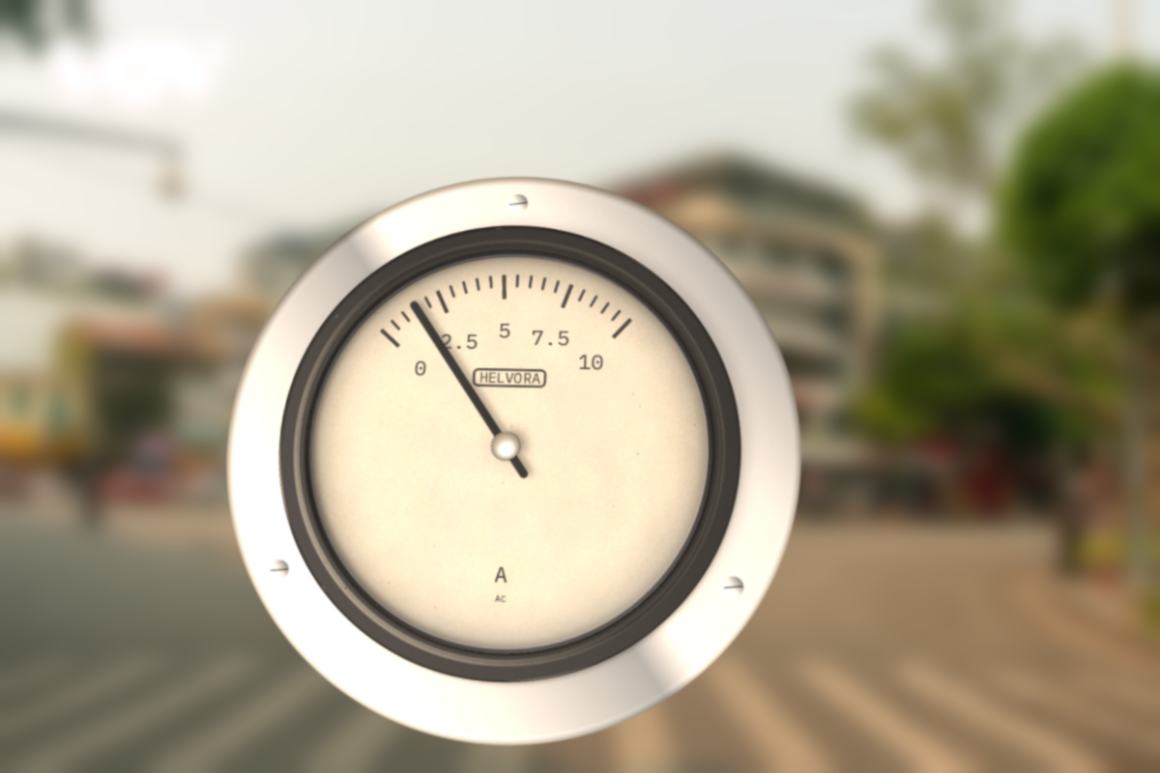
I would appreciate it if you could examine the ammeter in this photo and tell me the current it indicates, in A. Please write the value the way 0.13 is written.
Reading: 1.5
